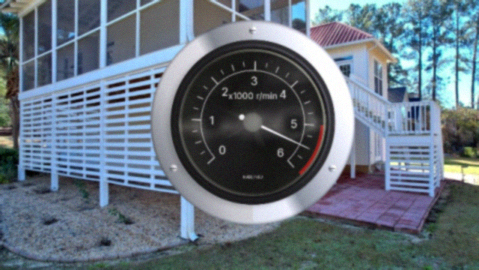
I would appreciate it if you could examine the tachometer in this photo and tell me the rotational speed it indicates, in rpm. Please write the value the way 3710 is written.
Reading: 5500
